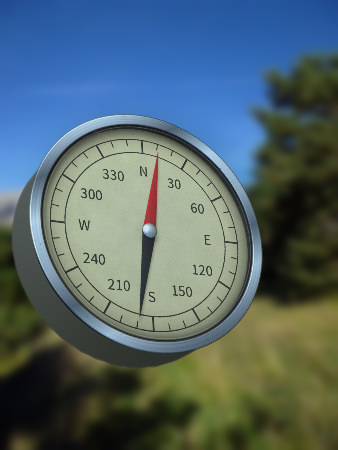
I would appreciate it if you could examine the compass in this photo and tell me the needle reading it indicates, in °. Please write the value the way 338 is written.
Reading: 10
